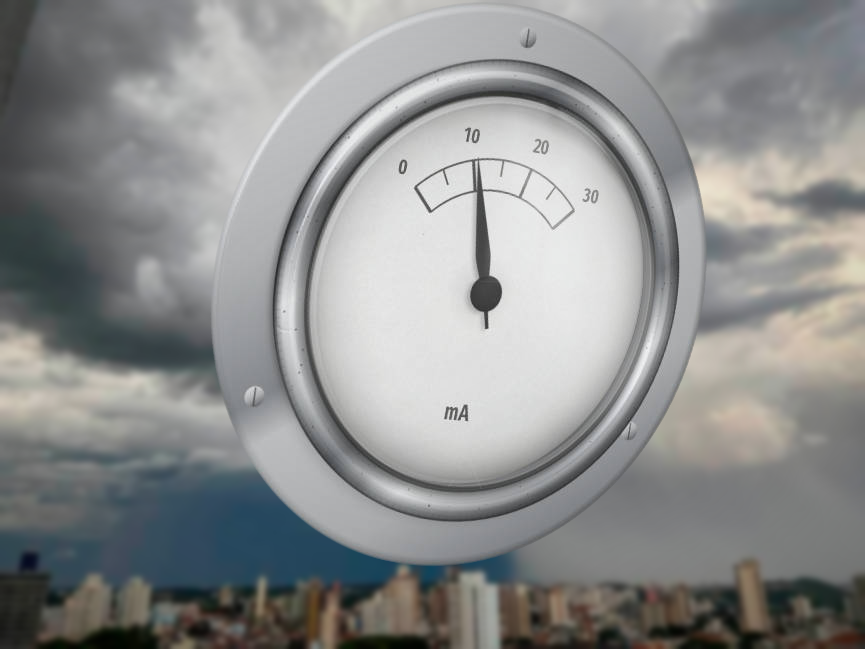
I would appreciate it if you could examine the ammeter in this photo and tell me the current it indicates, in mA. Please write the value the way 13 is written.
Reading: 10
